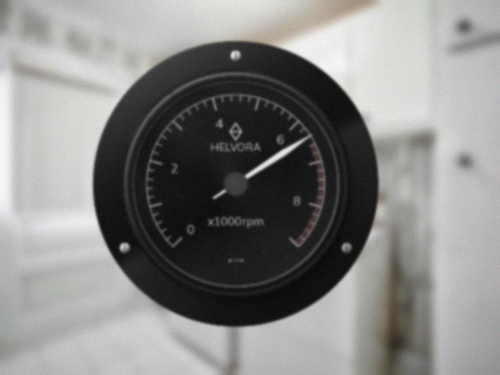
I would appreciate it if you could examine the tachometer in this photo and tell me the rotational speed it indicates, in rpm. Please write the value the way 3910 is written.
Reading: 6400
